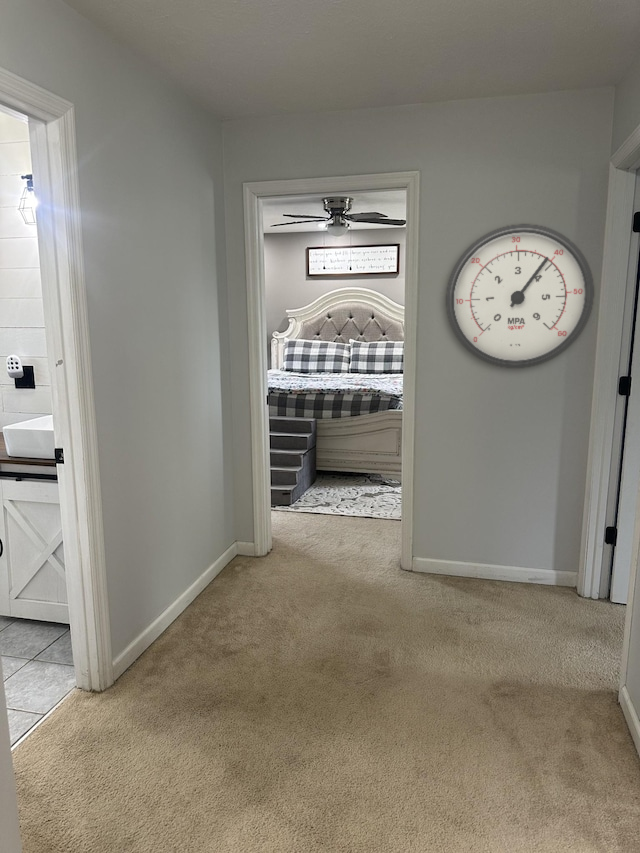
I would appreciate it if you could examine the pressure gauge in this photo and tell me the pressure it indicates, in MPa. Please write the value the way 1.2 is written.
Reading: 3.8
